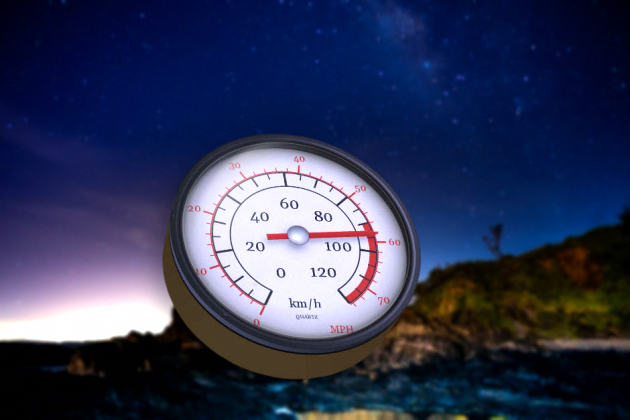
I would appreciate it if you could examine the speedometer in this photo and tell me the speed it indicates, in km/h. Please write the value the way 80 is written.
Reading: 95
